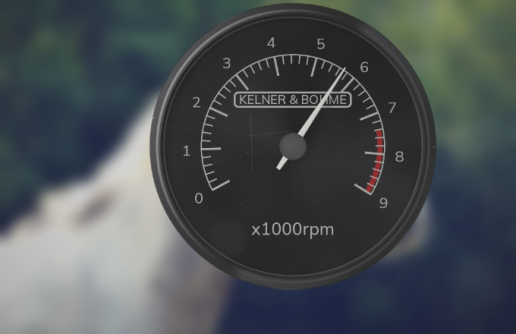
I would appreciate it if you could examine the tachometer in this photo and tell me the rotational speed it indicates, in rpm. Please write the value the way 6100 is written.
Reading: 5700
